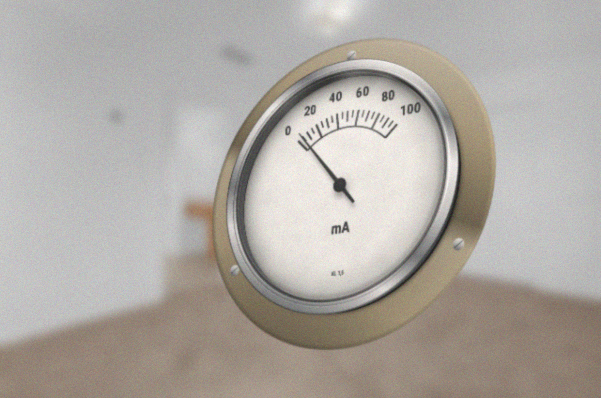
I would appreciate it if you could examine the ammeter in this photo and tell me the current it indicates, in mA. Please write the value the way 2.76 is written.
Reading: 5
